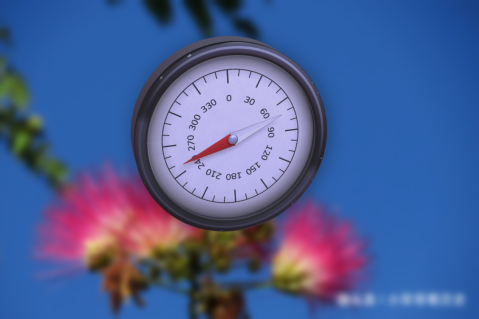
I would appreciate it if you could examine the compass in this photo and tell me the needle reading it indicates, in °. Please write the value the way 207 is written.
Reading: 250
